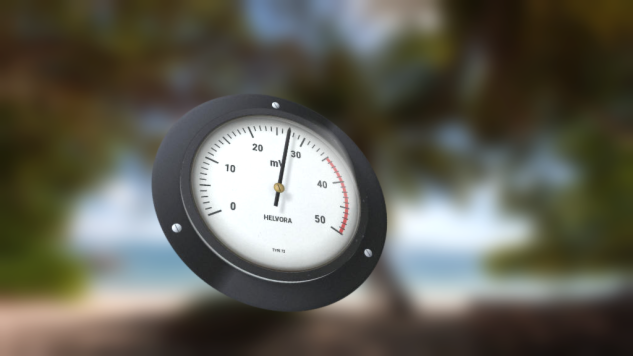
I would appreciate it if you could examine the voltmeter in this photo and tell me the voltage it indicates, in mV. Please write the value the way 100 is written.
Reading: 27
